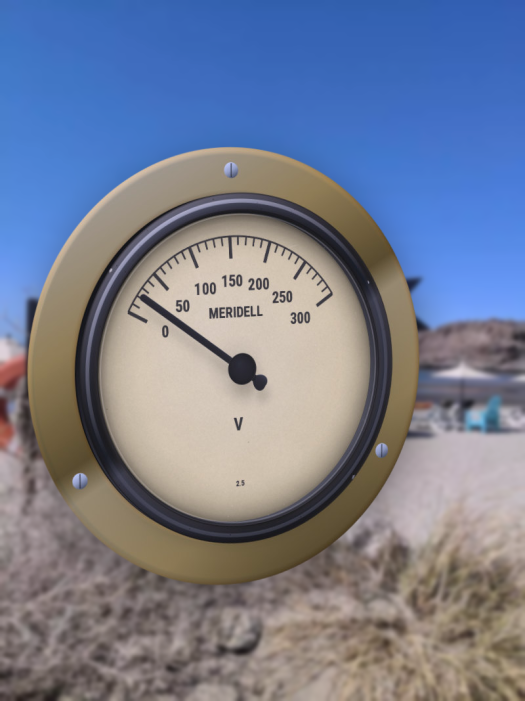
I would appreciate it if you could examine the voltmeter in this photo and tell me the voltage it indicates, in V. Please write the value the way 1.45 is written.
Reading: 20
